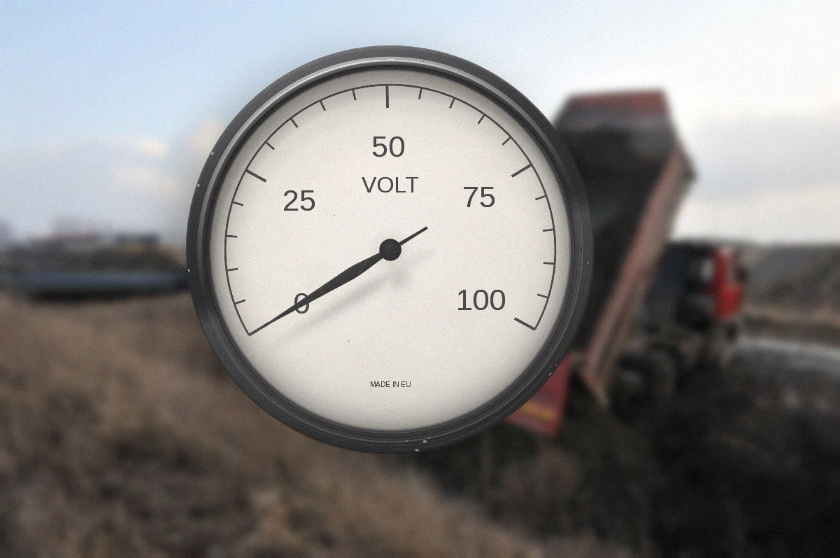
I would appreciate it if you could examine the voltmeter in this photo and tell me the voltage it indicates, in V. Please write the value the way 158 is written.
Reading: 0
